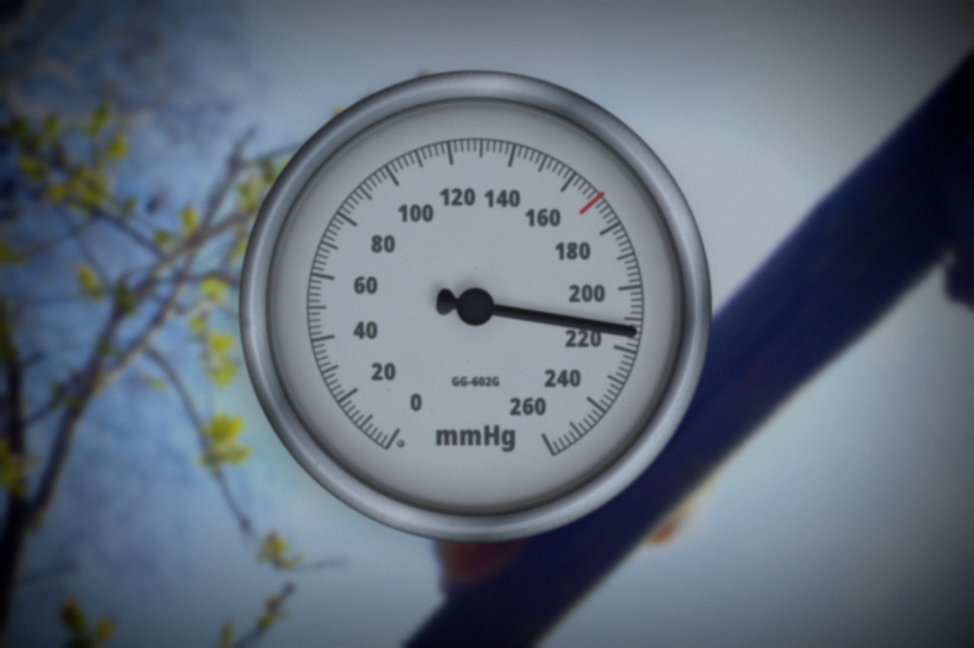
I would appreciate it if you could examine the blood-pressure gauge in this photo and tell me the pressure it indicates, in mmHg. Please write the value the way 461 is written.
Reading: 214
